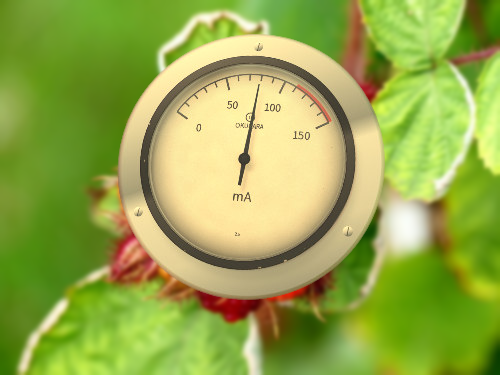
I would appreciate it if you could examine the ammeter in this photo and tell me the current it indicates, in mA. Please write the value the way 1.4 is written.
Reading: 80
